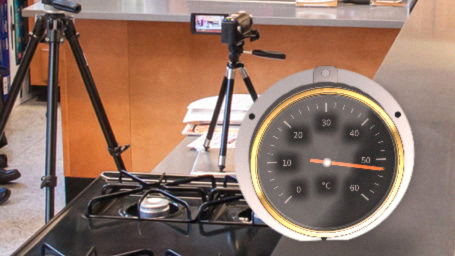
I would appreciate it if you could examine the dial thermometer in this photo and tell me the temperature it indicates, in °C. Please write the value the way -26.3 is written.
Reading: 52
